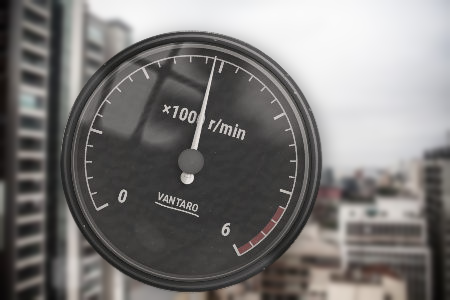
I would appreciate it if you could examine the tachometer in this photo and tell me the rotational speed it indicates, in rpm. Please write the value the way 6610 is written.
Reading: 2900
